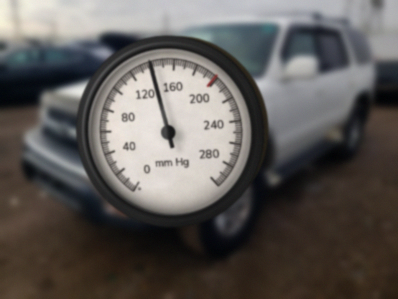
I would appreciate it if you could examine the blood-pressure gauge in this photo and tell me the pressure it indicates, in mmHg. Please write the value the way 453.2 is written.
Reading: 140
